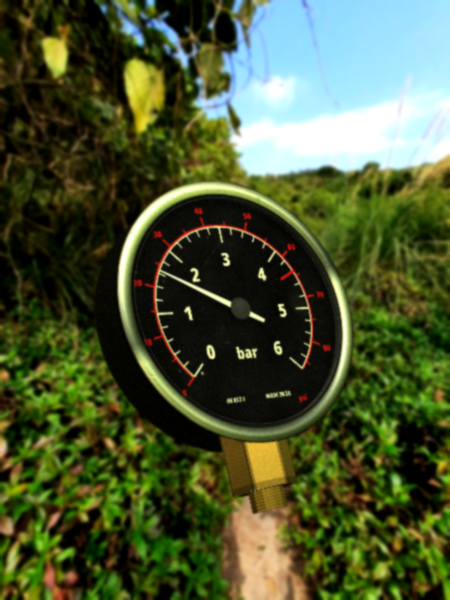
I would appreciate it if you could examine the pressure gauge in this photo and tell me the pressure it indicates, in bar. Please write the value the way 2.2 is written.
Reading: 1.6
